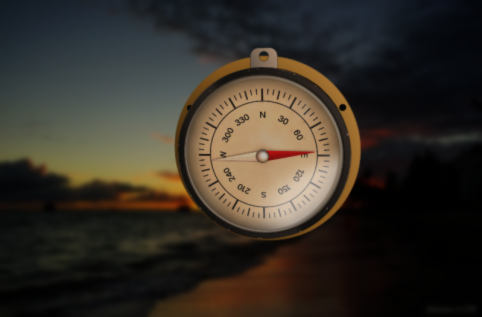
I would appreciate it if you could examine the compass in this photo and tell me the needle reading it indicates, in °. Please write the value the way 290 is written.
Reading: 85
